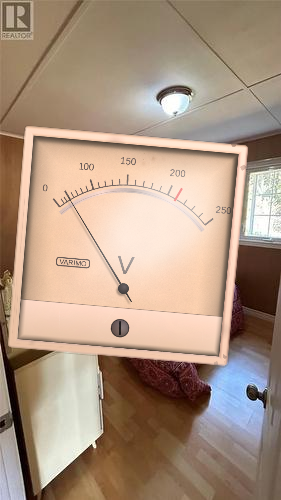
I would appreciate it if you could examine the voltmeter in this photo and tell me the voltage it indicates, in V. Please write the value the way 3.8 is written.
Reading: 50
